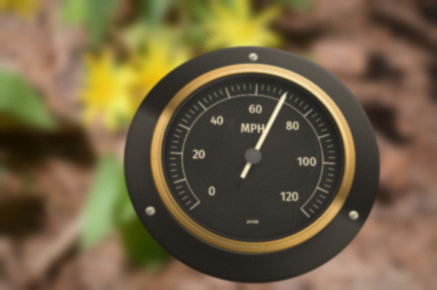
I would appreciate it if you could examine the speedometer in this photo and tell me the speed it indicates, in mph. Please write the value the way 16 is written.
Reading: 70
